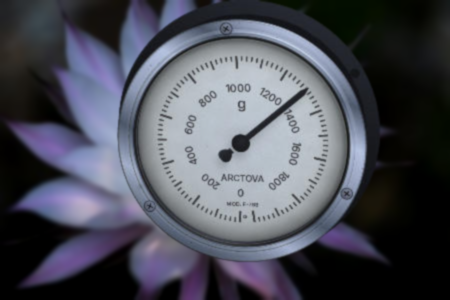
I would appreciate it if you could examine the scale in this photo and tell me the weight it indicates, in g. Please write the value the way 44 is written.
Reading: 1300
